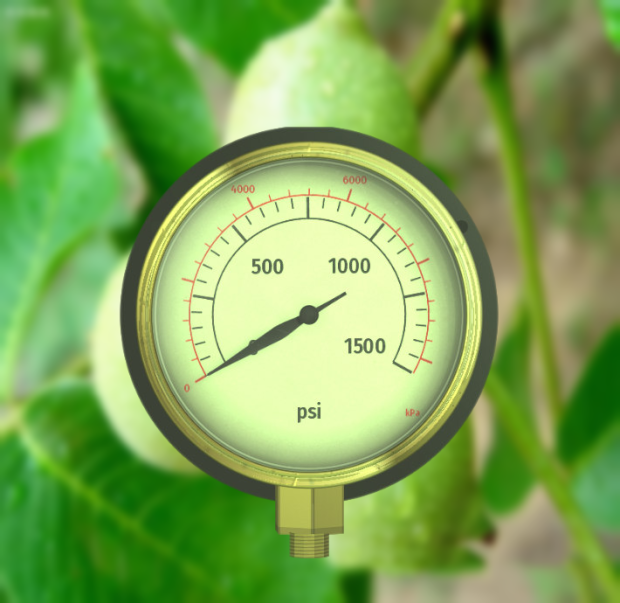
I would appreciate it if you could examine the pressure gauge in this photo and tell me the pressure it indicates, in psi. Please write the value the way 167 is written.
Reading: 0
